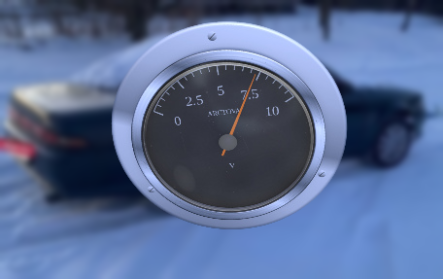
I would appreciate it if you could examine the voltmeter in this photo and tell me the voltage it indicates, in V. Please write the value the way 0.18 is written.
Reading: 7.25
